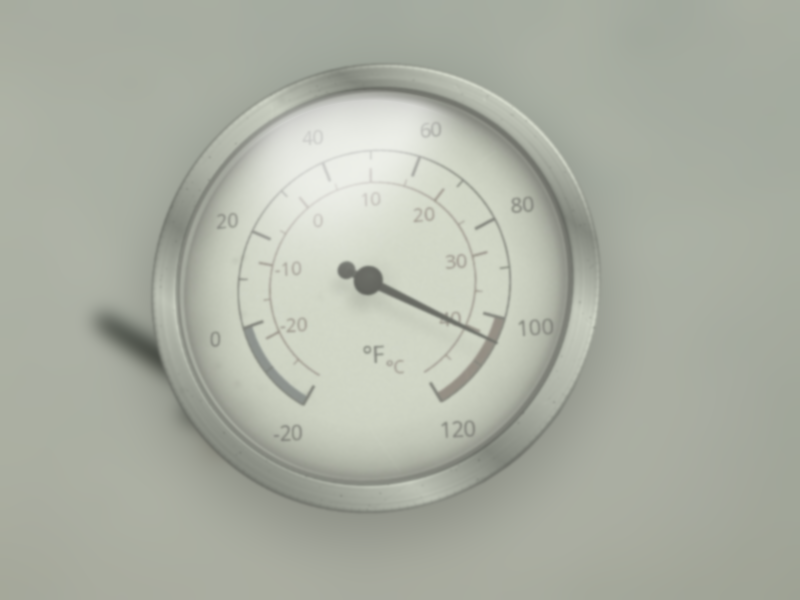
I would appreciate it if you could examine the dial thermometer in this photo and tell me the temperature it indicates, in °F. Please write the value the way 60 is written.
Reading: 105
